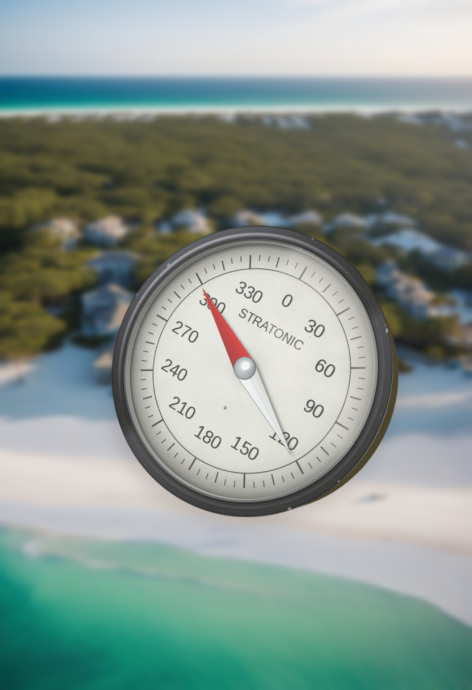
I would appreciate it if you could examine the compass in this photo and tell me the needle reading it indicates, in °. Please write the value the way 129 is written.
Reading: 300
